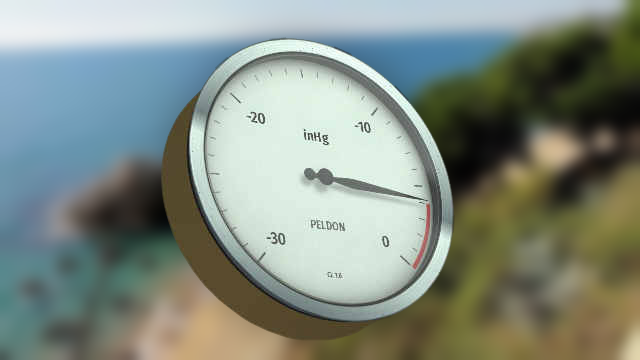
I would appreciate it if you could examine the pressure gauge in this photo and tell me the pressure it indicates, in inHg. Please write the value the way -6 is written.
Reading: -4
